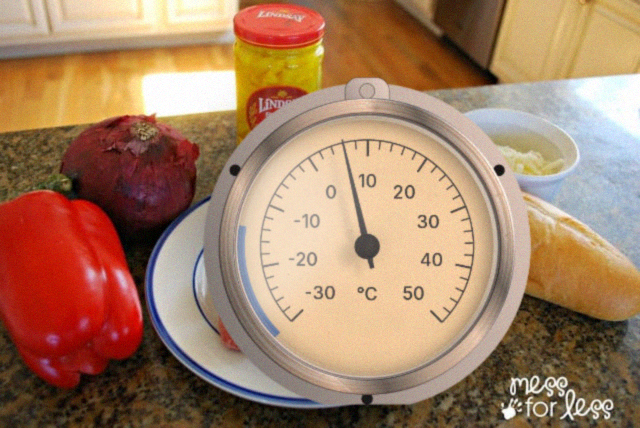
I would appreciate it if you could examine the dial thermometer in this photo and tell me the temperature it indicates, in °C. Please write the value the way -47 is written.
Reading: 6
